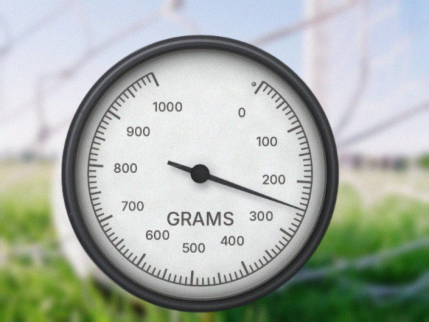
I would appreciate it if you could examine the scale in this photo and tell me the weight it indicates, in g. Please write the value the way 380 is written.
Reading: 250
